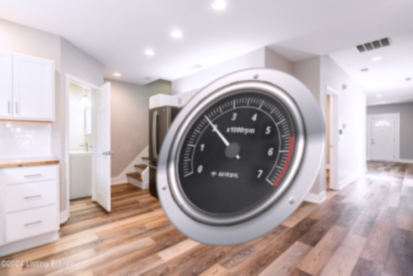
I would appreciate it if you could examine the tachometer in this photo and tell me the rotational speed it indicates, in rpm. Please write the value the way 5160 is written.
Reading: 2000
